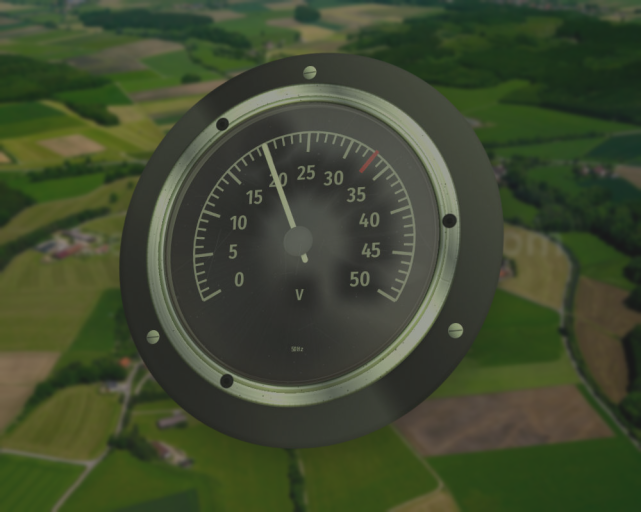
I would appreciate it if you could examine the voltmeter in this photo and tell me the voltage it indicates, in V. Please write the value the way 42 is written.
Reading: 20
